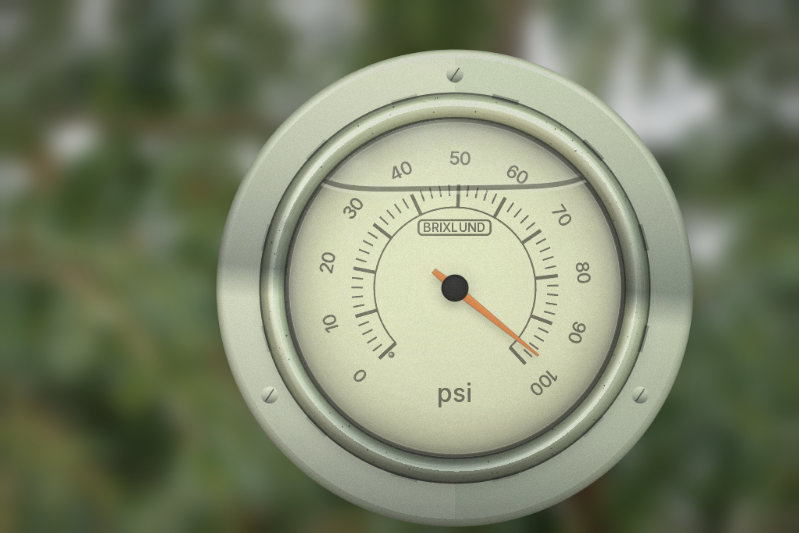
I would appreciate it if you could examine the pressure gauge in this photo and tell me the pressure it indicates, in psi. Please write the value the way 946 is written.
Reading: 97
